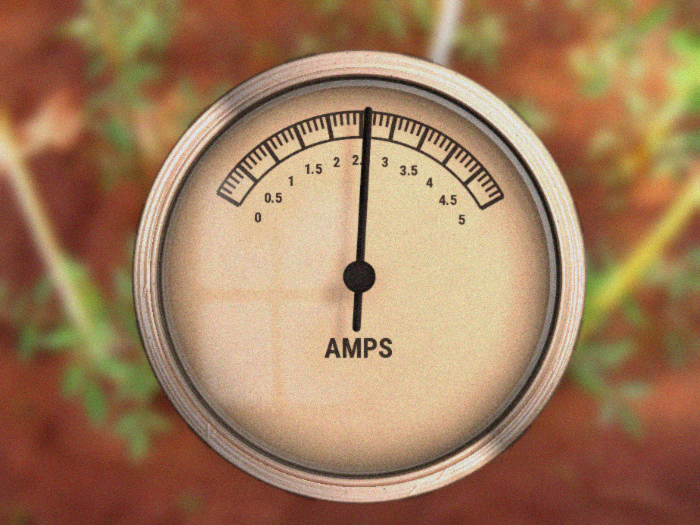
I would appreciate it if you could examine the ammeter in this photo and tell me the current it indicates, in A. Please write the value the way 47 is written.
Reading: 2.6
